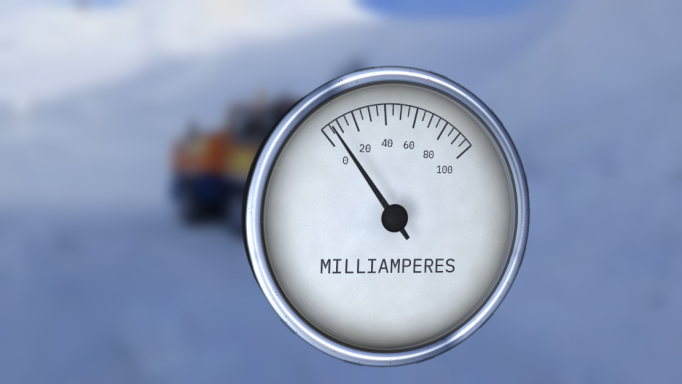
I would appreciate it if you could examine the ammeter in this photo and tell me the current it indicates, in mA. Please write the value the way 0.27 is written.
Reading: 5
